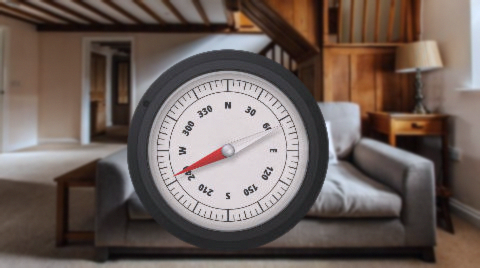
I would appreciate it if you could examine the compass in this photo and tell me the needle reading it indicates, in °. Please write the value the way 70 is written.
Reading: 245
